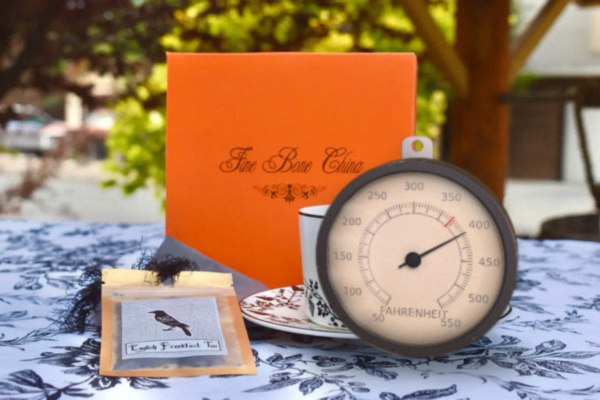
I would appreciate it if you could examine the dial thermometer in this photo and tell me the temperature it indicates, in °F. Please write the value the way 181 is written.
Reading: 400
